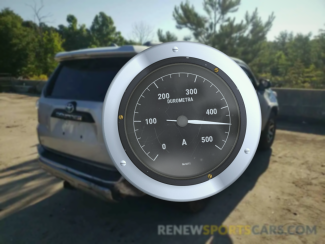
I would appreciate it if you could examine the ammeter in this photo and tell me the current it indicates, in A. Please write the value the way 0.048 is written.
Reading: 440
